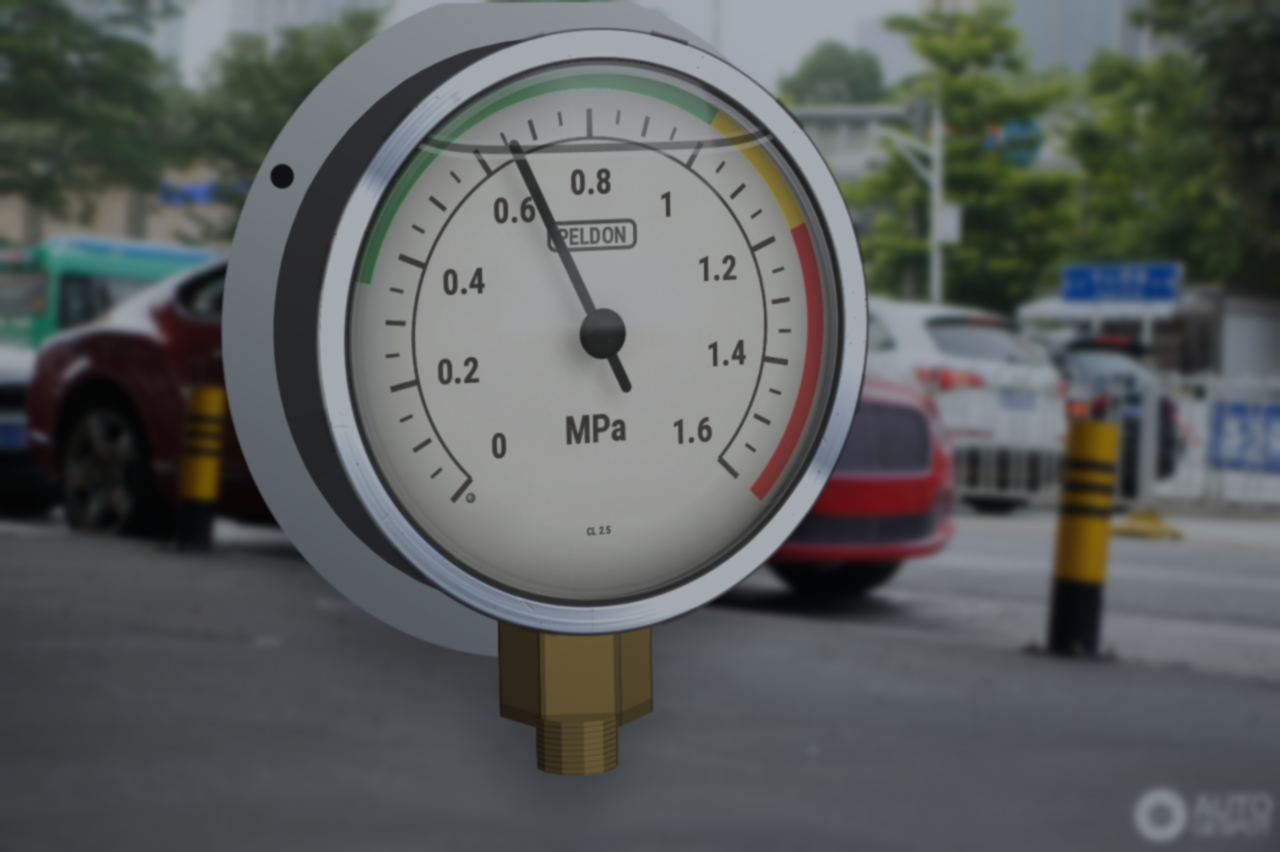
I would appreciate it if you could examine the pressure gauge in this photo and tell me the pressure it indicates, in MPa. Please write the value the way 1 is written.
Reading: 0.65
